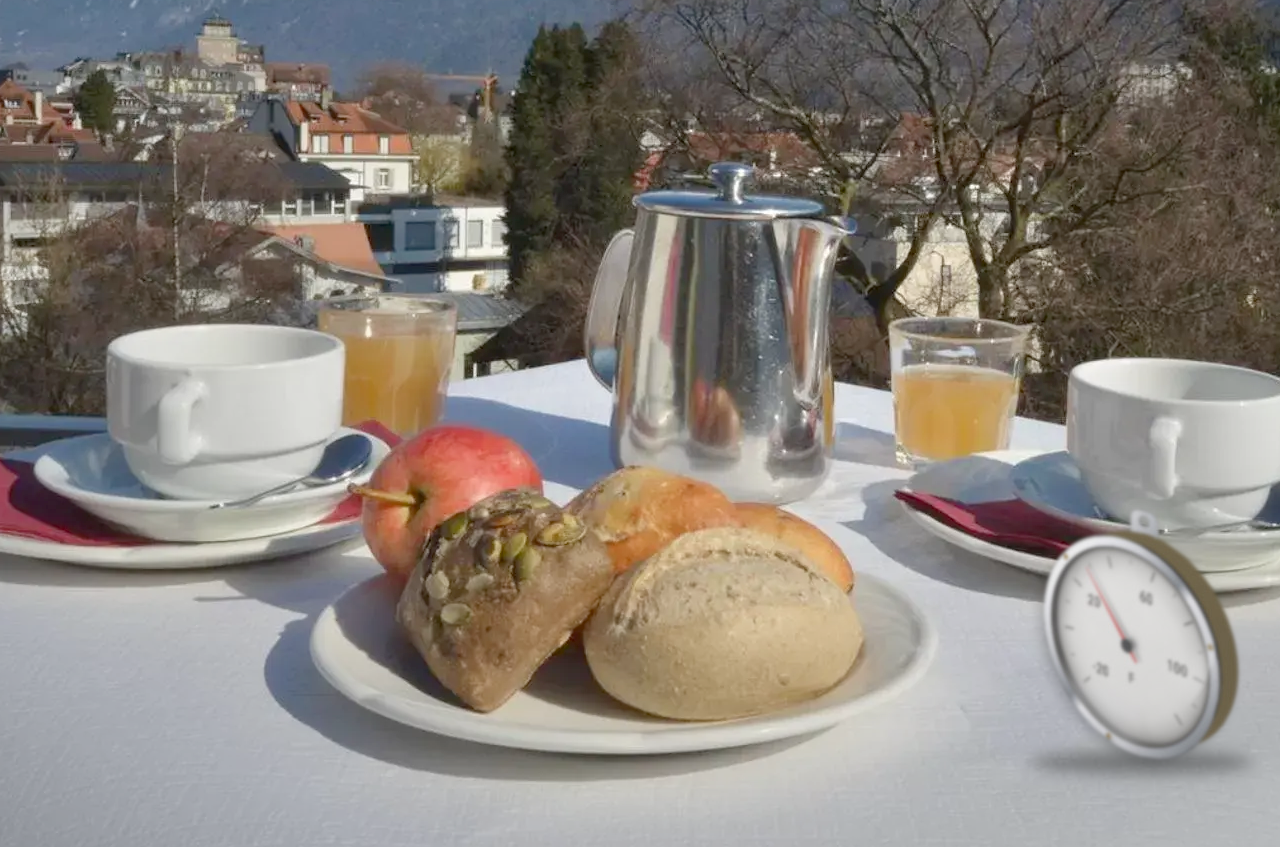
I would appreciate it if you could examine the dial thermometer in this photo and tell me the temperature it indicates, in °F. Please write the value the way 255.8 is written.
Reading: 30
